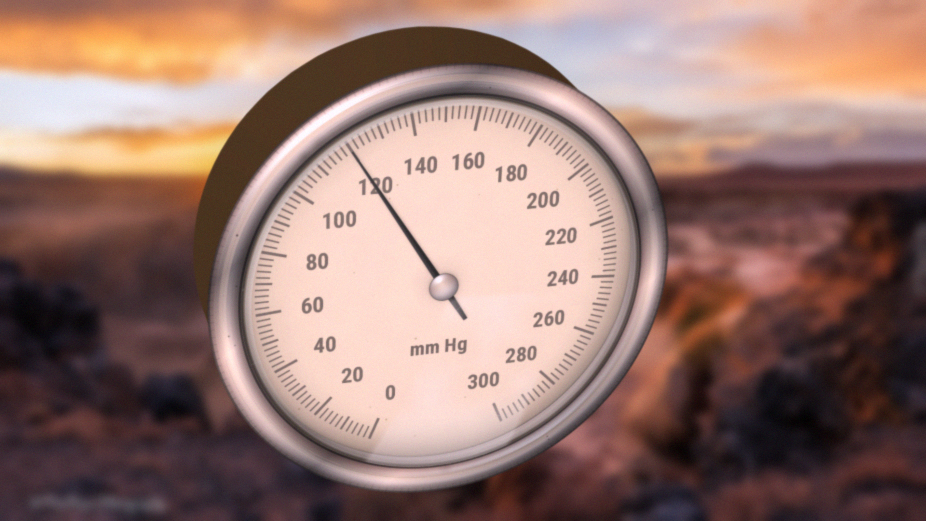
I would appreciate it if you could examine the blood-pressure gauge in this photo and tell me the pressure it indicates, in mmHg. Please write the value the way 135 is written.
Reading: 120
